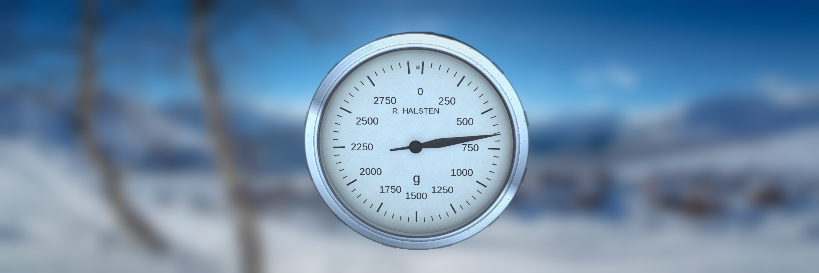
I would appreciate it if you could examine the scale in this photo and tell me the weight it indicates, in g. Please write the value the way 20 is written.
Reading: 650
